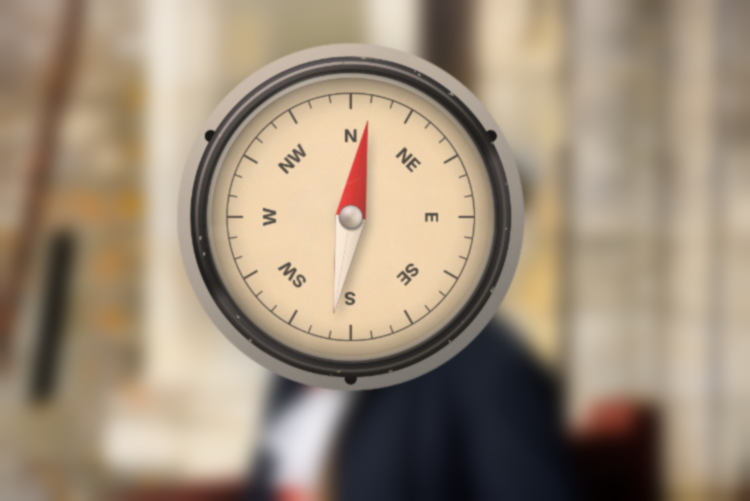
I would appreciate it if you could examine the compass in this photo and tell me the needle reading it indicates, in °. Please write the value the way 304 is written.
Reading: 10
